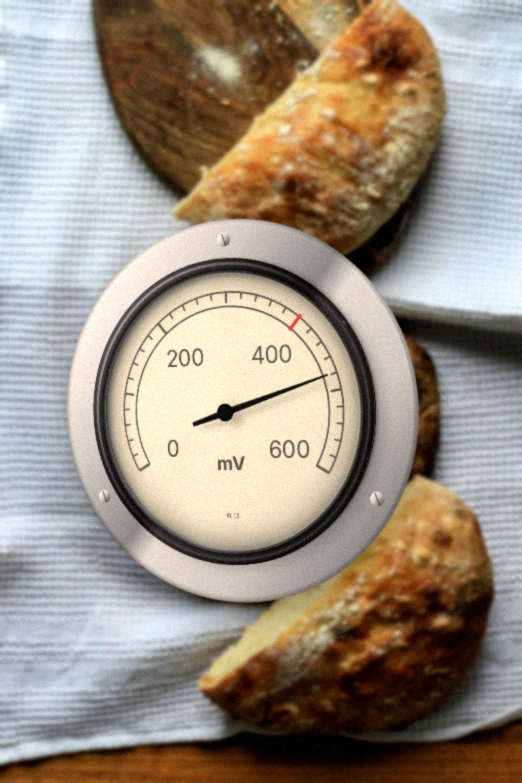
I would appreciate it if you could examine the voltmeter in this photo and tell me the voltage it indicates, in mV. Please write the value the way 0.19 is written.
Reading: 480
